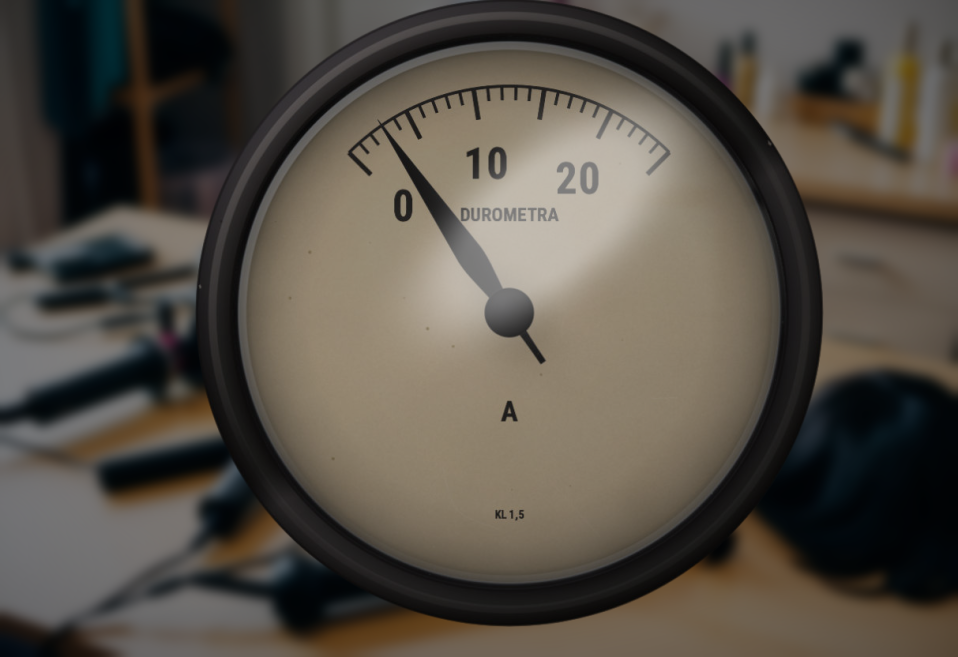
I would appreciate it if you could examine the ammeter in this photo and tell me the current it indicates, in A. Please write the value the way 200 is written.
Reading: 3
